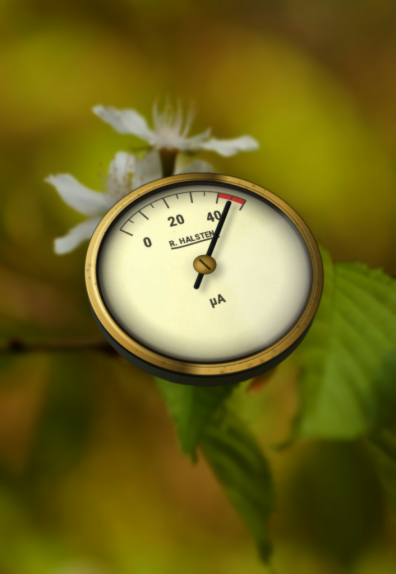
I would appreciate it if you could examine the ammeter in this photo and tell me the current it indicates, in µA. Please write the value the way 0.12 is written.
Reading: 45
